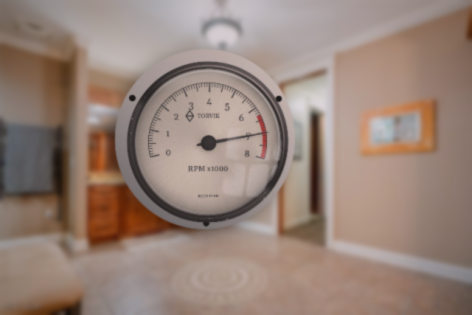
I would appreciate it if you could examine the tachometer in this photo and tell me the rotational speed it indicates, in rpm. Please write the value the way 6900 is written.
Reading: 7000
